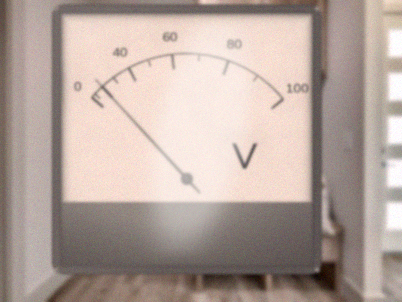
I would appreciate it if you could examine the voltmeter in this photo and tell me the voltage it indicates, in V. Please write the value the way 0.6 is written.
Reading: 20
